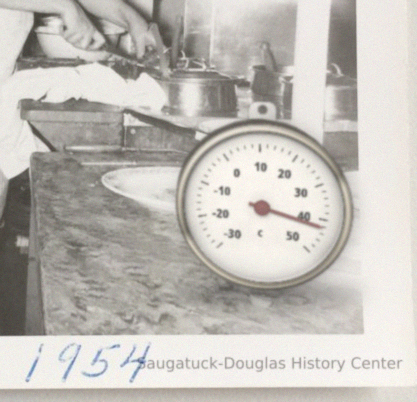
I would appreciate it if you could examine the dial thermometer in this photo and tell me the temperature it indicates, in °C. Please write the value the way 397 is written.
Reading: 42
